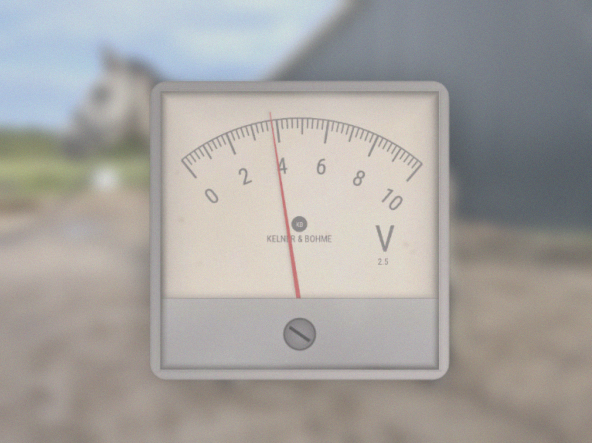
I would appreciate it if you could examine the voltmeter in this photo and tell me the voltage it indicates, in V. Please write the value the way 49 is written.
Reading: 3.8
